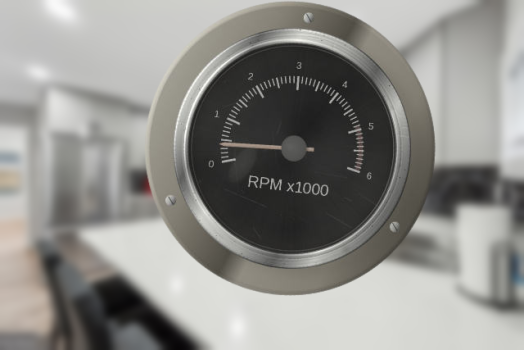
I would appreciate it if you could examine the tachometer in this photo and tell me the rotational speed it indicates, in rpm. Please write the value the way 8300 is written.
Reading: 400
